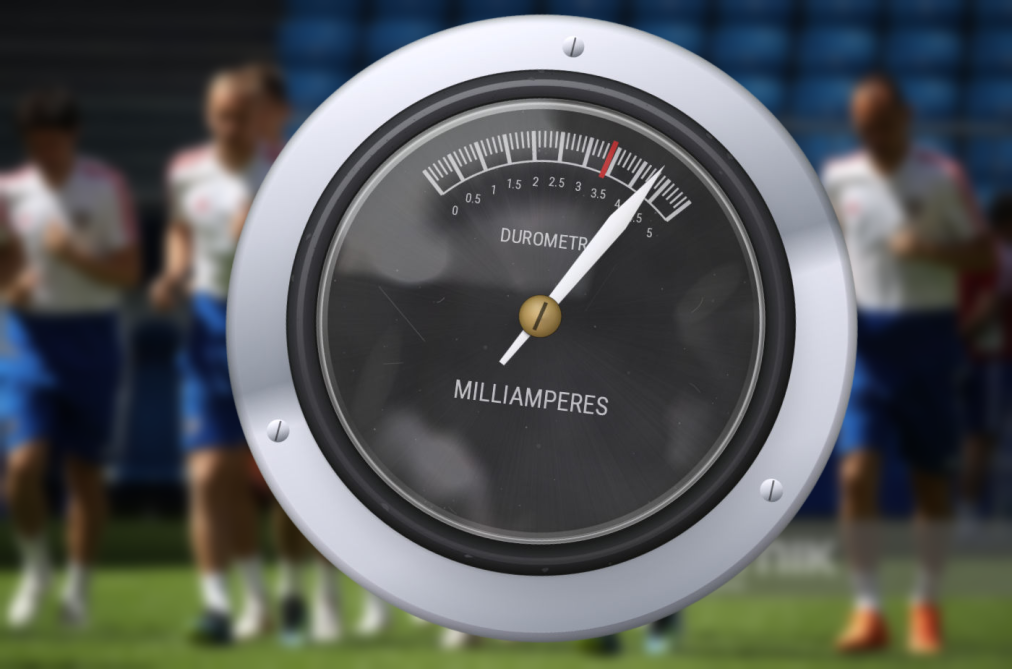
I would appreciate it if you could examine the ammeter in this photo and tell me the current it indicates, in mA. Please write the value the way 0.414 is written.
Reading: 4.3
